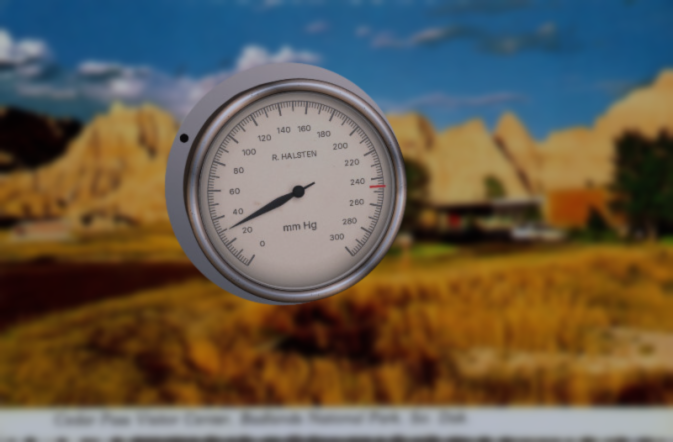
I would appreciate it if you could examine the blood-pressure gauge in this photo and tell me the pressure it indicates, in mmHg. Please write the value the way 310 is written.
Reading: 30
